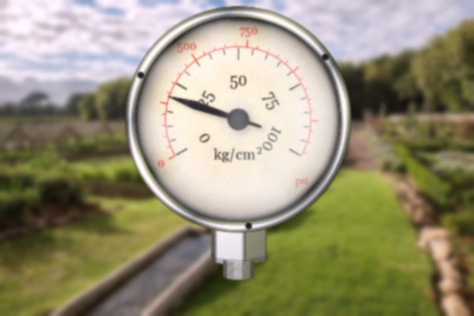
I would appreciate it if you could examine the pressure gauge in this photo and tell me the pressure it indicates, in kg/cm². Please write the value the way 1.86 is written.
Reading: 20
